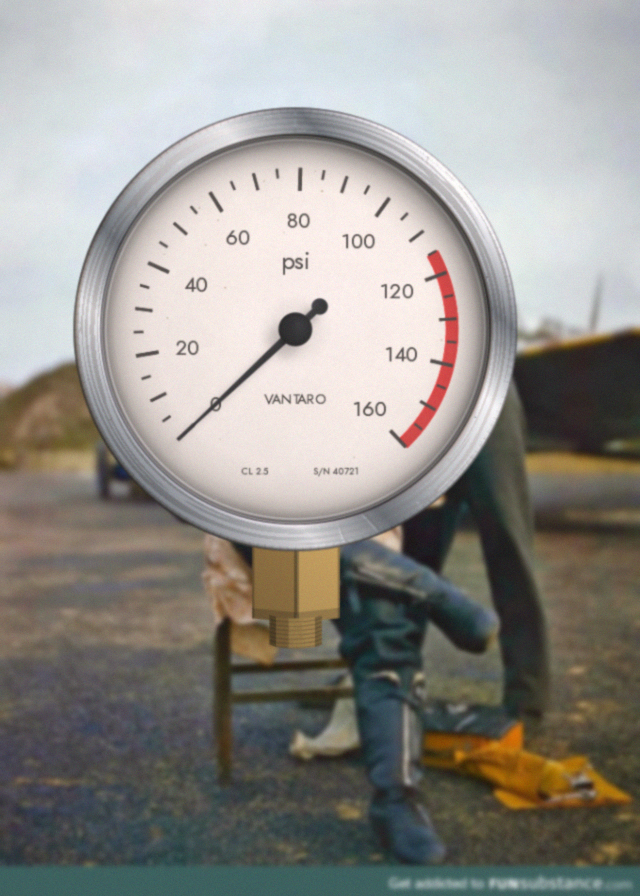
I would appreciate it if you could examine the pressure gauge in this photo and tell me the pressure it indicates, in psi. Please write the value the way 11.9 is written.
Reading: 0
